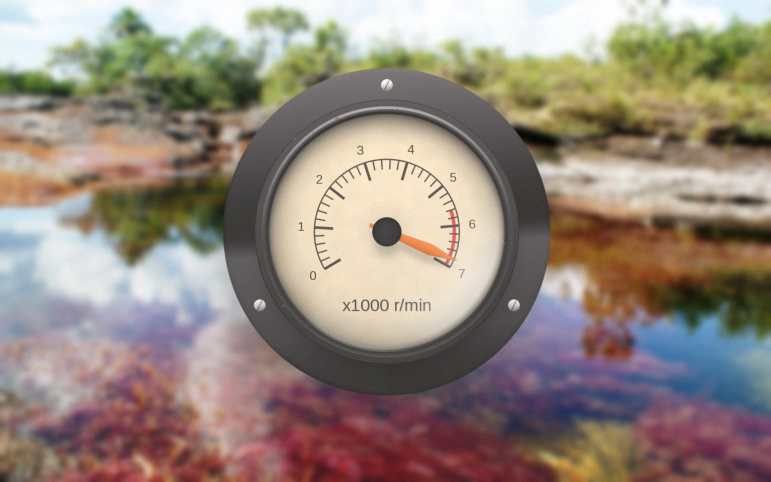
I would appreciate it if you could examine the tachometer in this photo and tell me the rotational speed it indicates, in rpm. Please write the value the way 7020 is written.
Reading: 6800
